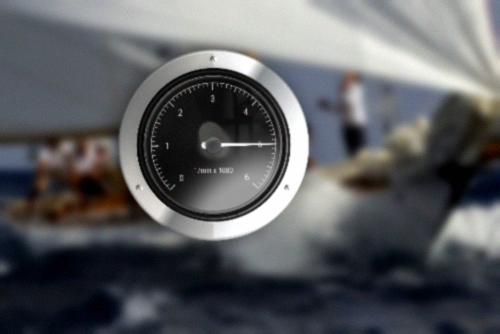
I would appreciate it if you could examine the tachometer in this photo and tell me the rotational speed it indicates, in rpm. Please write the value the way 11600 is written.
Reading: 5000
